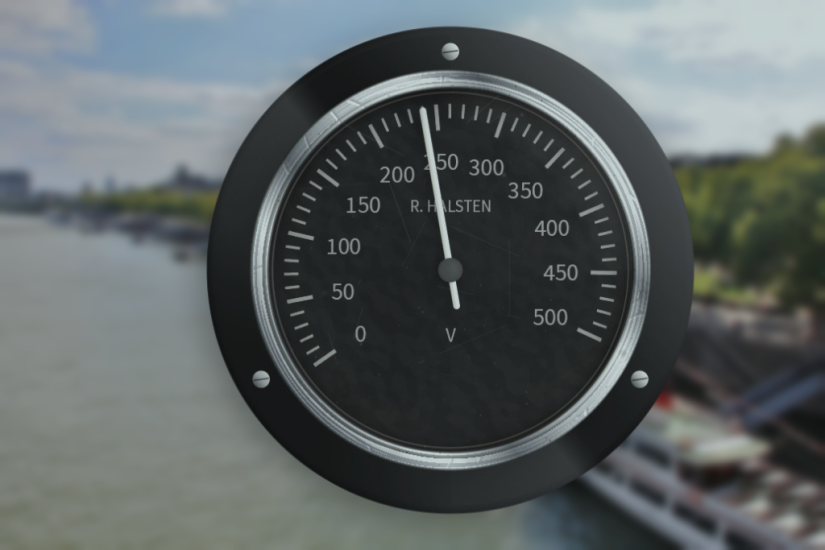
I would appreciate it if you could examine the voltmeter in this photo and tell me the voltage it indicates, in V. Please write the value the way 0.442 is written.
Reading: 240
